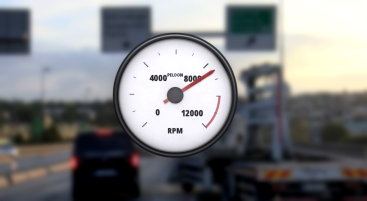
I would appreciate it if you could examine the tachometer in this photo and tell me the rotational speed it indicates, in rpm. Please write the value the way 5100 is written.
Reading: 8500
